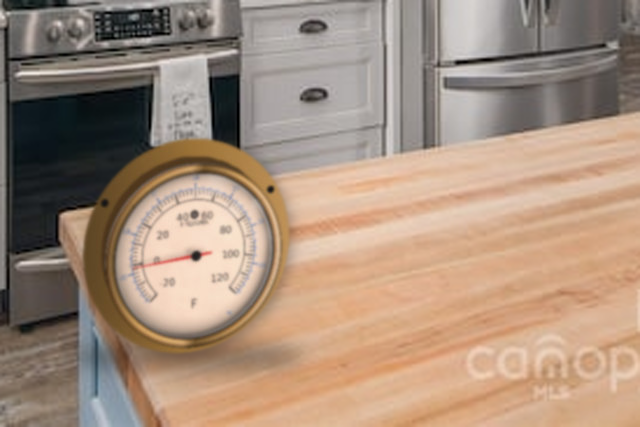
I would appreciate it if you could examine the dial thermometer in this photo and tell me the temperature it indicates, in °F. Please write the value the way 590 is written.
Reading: 0
